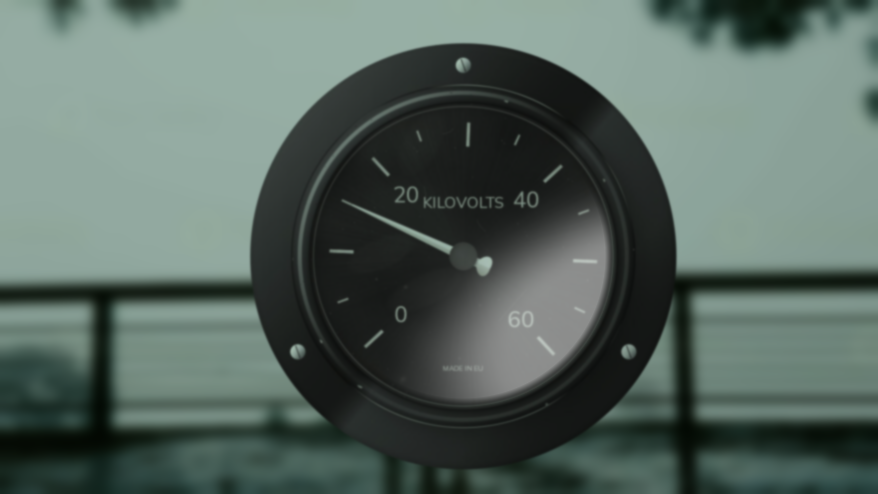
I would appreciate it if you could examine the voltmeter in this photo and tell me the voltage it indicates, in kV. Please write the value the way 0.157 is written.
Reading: 15
